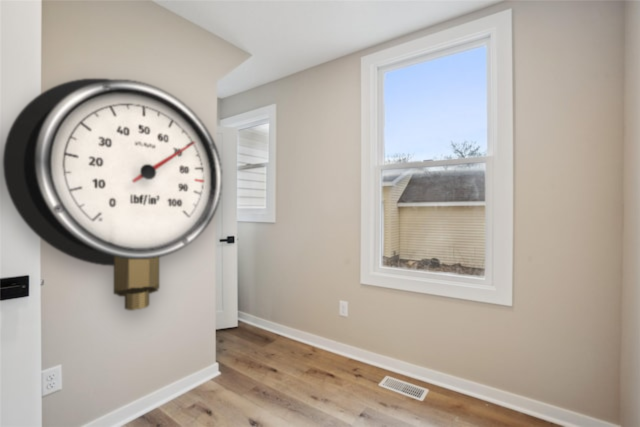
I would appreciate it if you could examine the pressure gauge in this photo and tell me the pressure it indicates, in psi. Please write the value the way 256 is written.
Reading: 70
